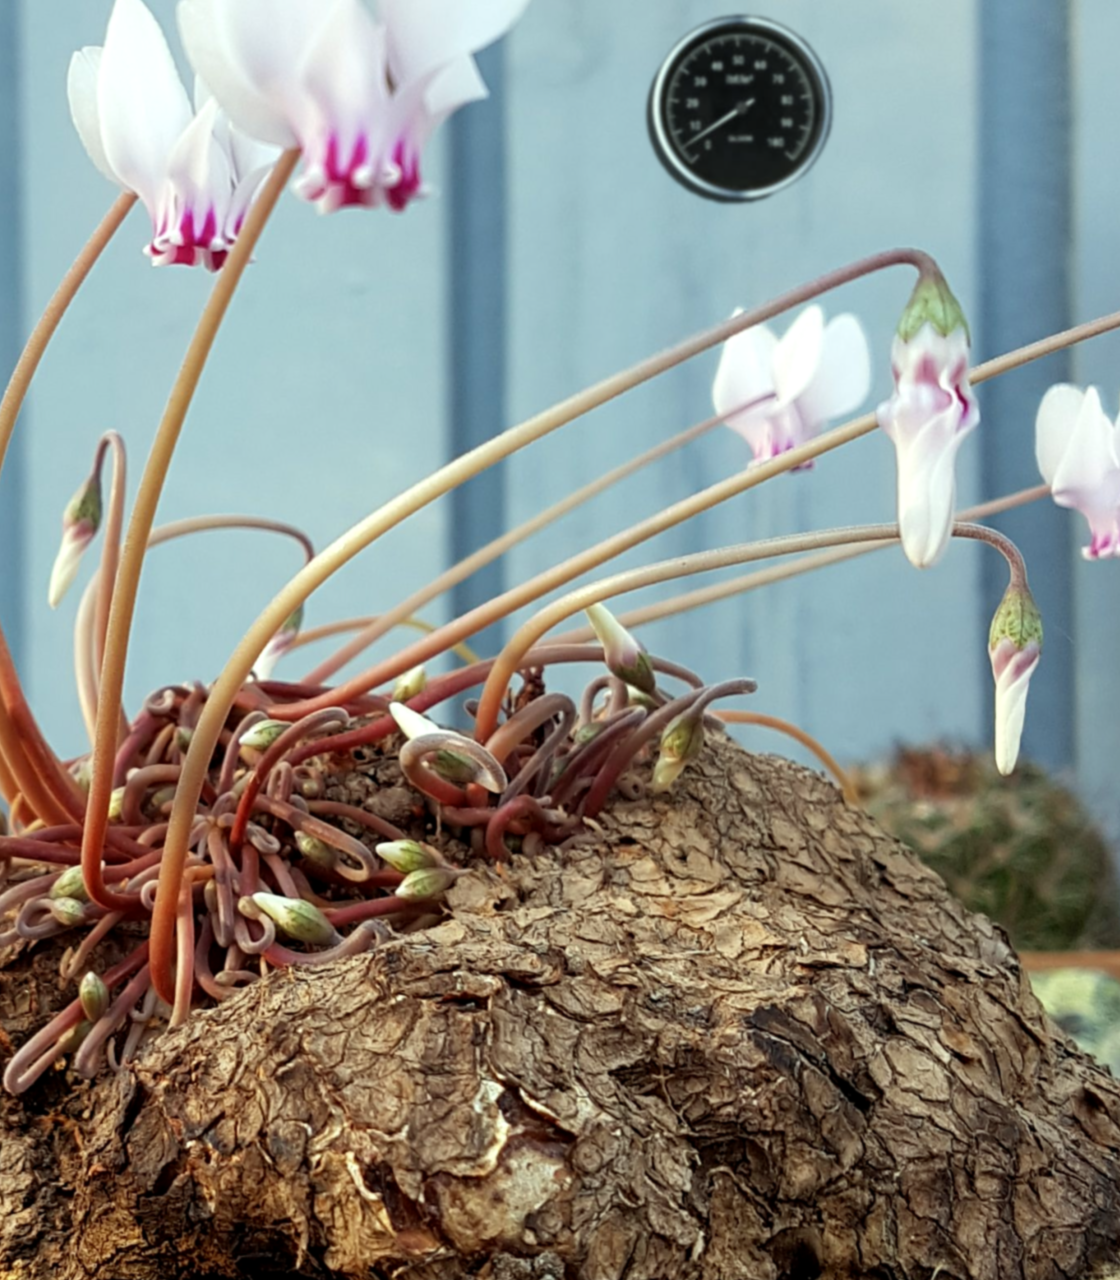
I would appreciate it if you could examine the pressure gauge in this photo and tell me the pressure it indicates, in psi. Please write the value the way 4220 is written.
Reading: 5
